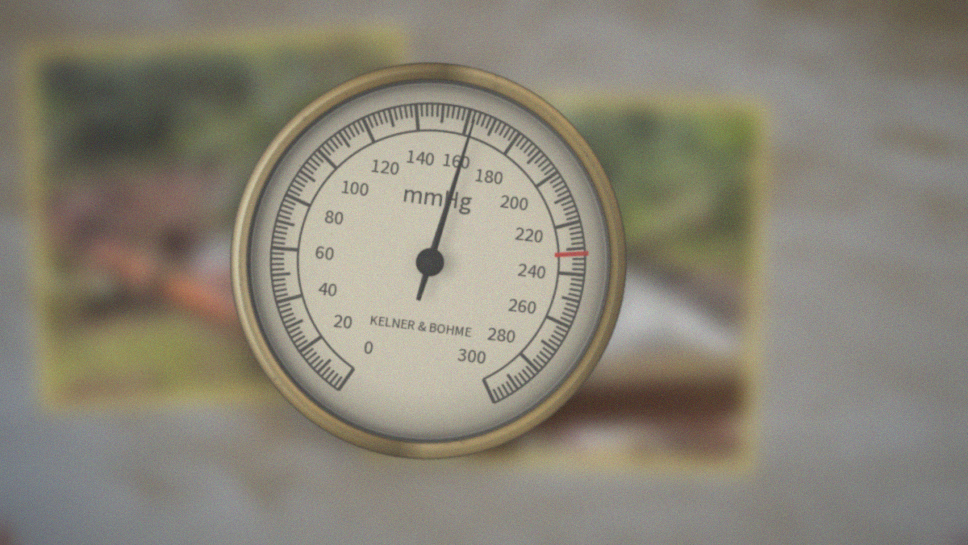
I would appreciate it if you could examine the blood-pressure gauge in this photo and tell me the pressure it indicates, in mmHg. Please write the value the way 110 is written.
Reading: 162
